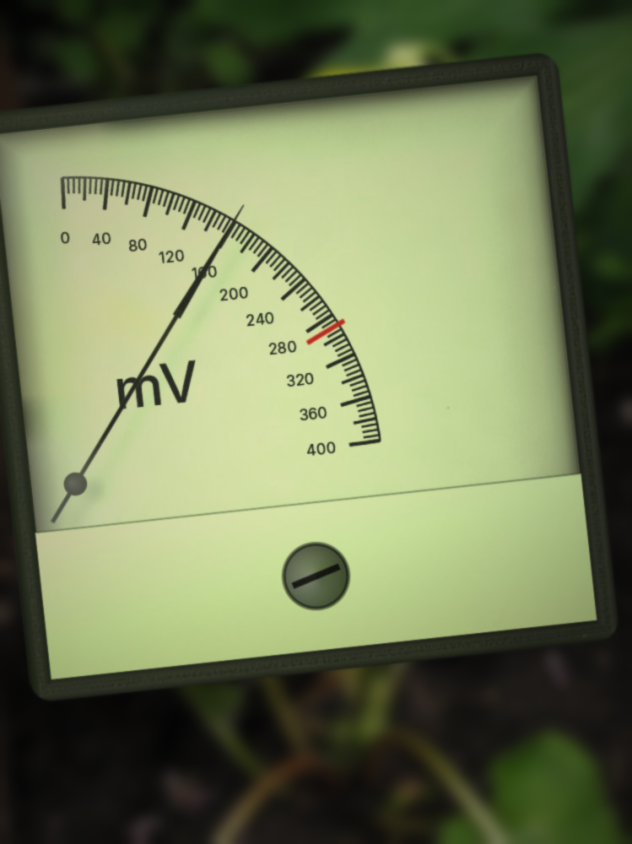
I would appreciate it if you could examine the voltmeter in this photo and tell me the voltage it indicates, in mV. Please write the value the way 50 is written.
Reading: 160
